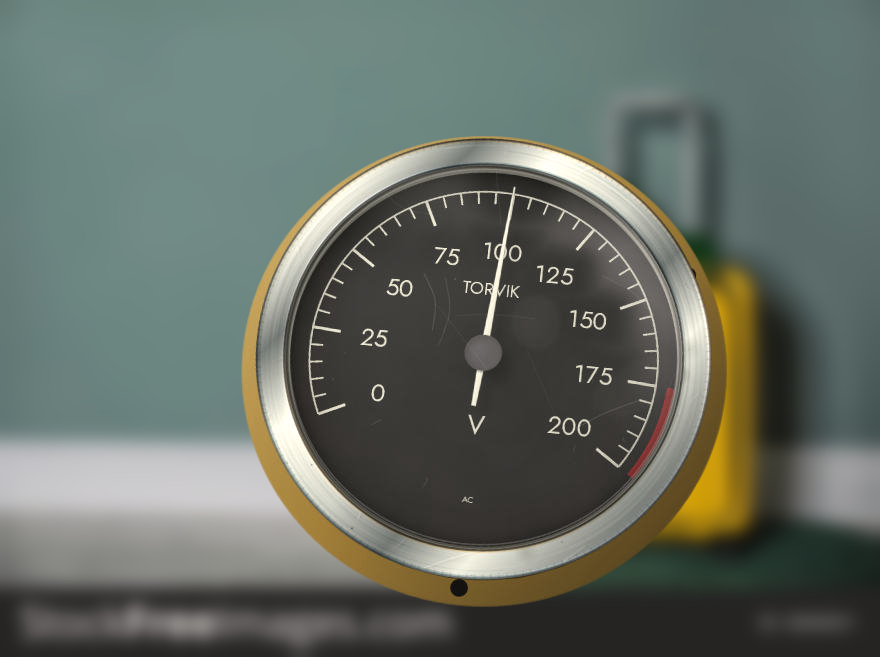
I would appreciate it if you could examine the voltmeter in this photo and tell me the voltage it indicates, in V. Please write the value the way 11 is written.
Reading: 100
